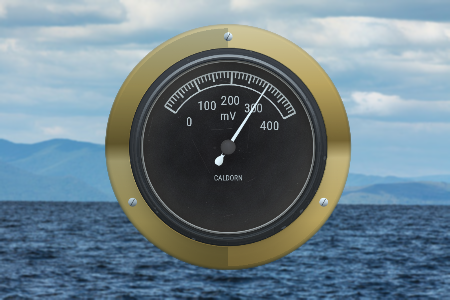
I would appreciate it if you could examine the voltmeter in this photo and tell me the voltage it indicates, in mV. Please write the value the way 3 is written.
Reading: 300
